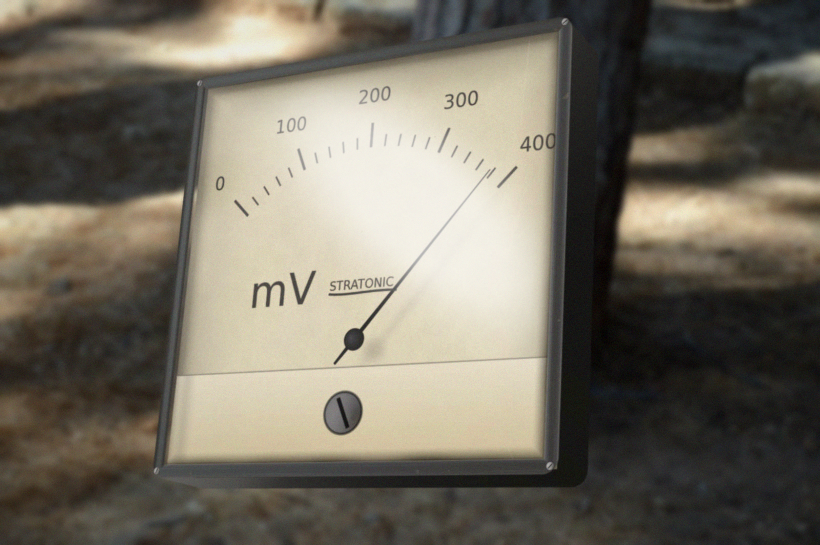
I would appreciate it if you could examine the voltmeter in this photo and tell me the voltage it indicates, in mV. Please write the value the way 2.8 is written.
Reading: 380
